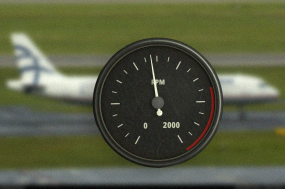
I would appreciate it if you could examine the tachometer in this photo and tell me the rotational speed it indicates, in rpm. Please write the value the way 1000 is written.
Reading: 950
